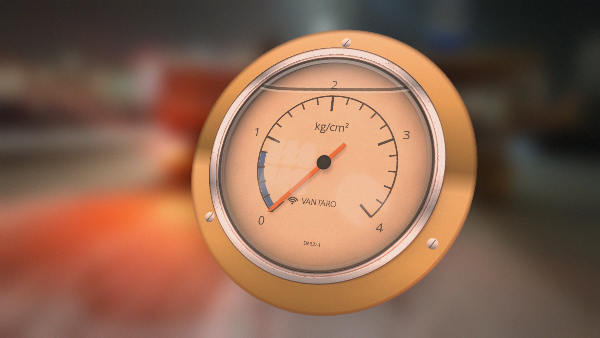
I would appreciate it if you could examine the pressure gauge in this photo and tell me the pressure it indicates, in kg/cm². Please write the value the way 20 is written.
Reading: 0
